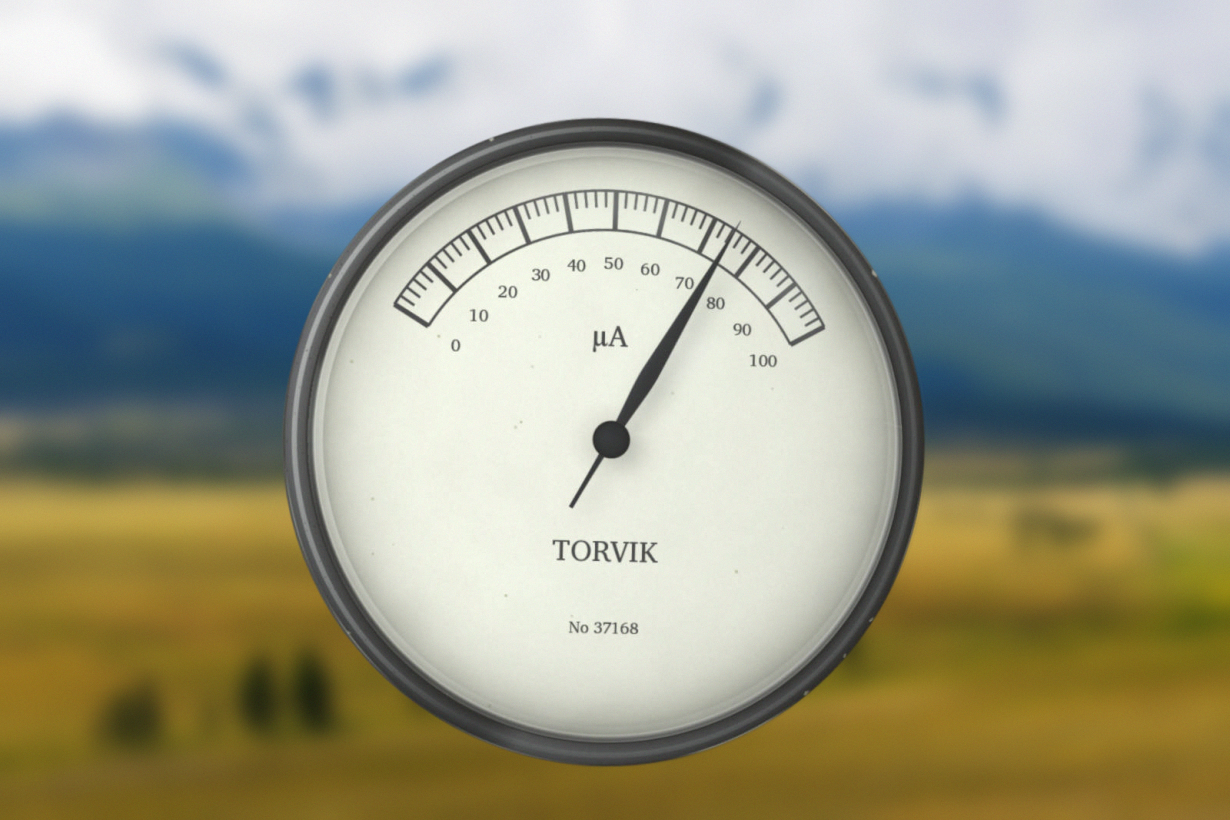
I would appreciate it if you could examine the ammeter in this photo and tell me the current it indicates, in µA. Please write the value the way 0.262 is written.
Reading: 74
